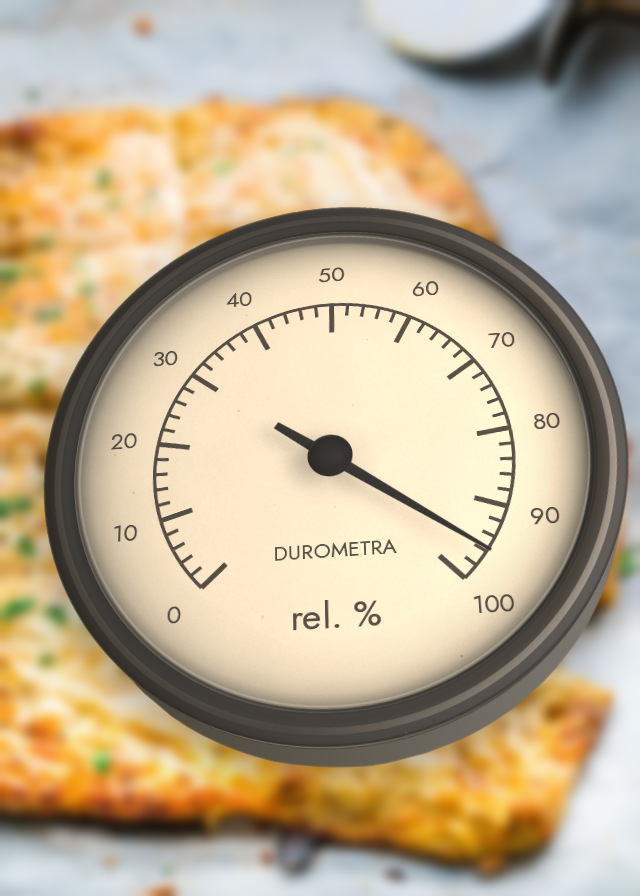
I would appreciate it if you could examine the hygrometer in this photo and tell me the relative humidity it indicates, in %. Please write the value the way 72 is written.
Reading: 96
